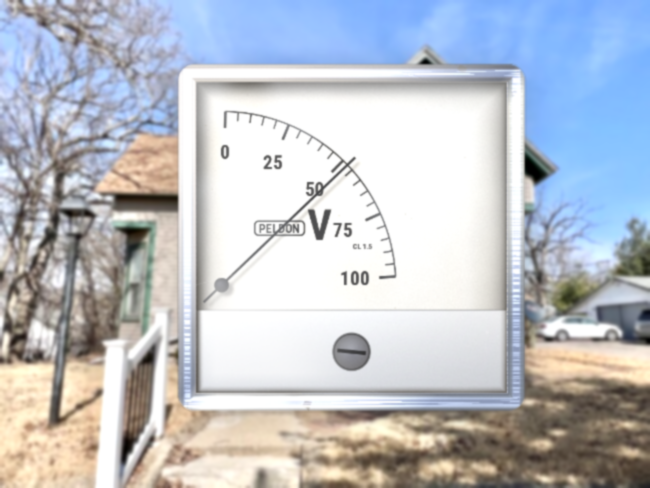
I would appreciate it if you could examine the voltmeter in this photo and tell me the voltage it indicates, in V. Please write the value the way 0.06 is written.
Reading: 52.5
